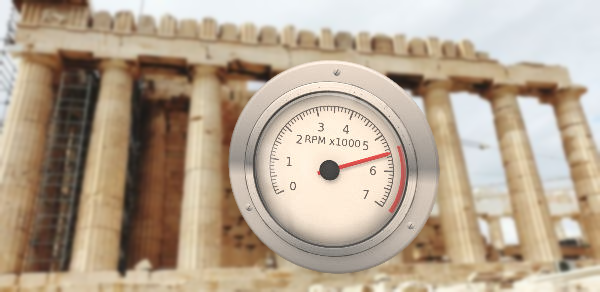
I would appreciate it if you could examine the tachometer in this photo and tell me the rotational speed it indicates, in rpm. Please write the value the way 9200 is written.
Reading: 5500
